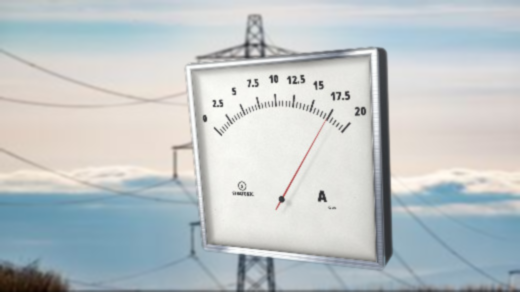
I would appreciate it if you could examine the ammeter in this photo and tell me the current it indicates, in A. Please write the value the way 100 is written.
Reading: 17.5
